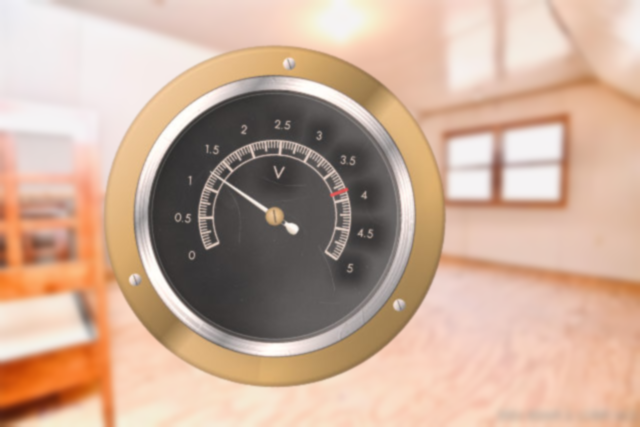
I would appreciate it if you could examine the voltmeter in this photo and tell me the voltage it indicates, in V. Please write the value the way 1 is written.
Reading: 1.25
